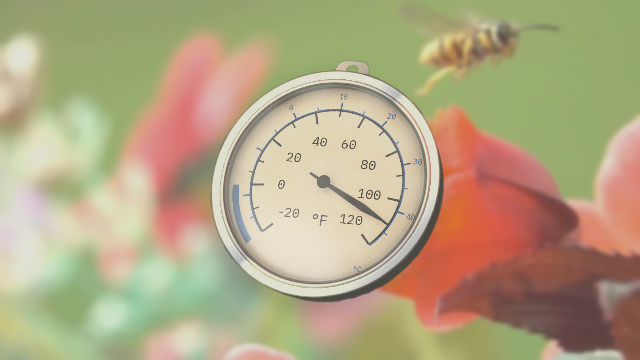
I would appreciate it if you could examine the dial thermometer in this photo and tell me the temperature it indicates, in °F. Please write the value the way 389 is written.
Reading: 110
